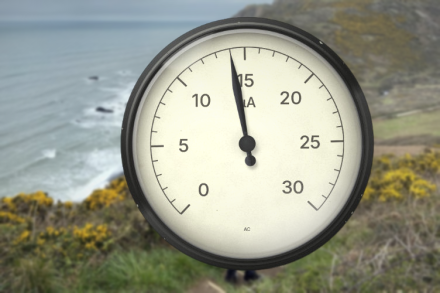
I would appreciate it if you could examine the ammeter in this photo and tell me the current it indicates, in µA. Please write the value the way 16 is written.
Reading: 14
